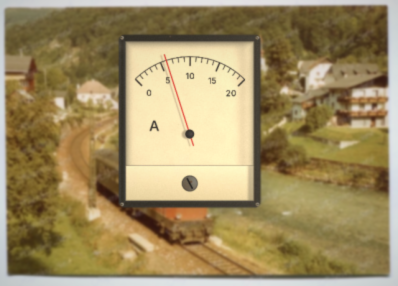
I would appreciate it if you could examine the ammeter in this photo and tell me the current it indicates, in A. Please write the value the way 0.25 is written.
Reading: 6
